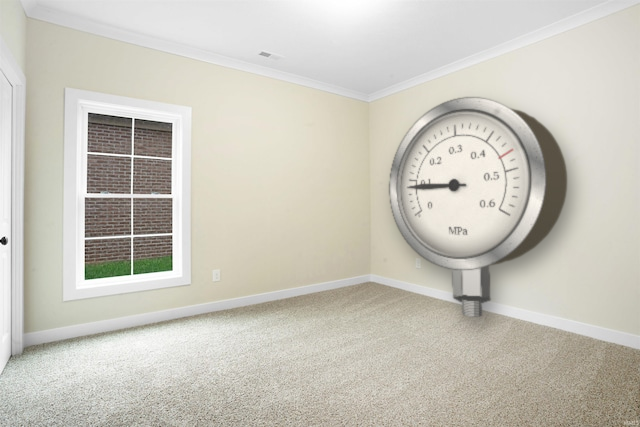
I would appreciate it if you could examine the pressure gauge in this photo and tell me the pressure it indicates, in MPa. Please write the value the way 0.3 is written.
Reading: 0.08
